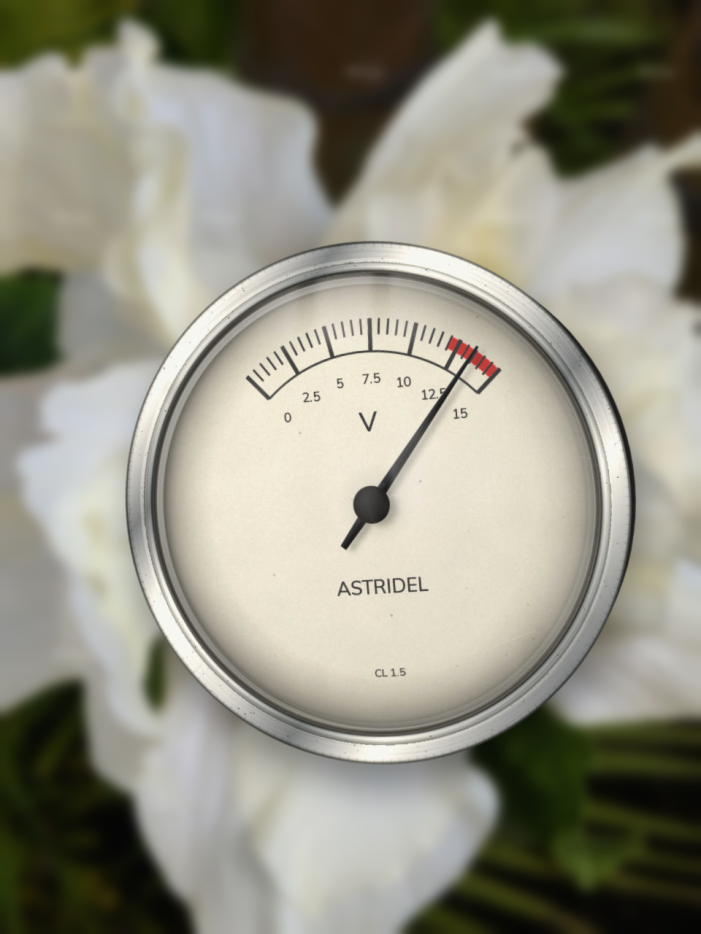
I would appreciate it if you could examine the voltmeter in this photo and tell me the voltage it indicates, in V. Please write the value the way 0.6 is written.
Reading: 13.5
